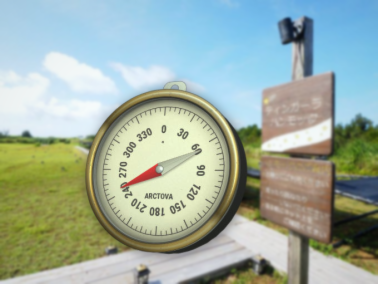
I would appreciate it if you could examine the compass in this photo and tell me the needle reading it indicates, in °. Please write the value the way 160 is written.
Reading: 245
